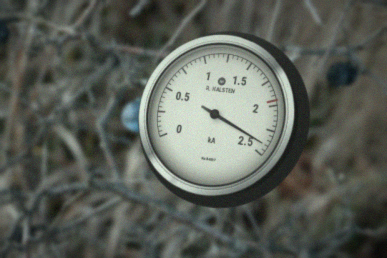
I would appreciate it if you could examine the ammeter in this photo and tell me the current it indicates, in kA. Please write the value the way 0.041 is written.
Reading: 2.4
